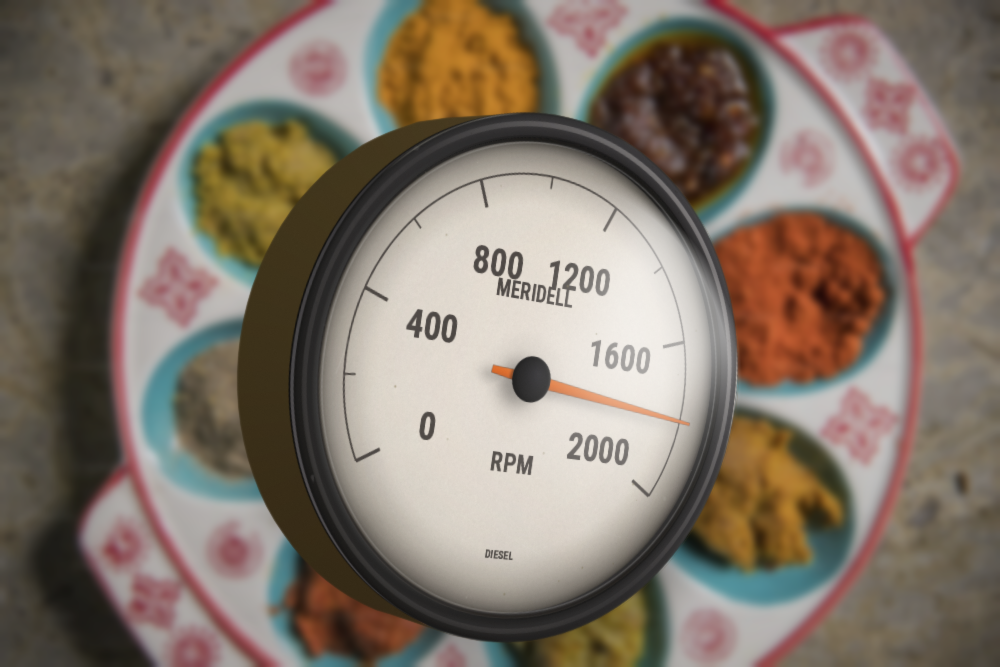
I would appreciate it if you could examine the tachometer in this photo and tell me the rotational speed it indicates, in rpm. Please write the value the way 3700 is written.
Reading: 1800
